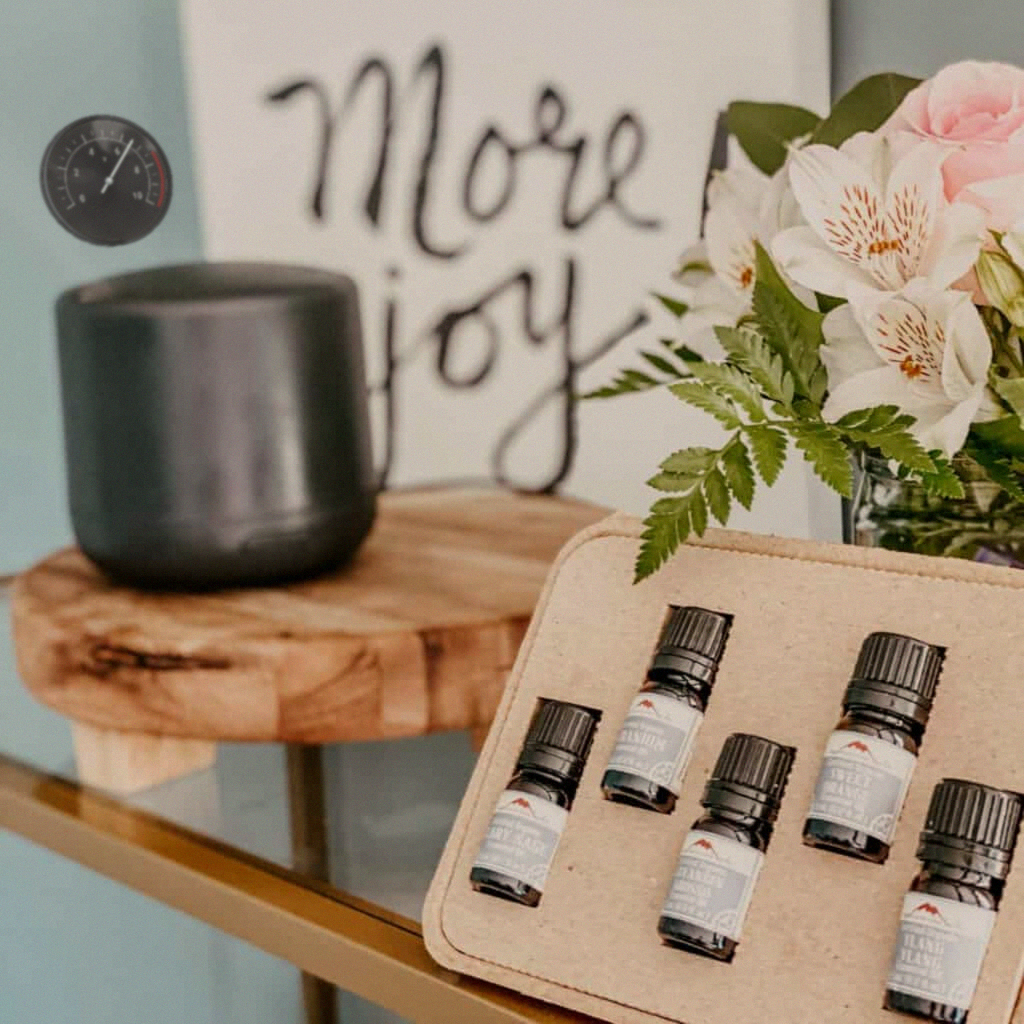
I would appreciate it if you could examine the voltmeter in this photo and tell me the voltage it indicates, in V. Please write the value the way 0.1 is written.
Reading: 6.5
